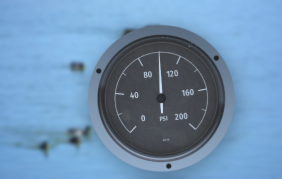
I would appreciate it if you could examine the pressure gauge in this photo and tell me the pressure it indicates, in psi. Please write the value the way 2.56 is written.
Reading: 100
